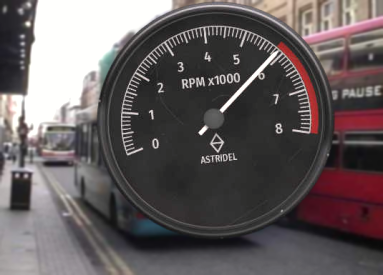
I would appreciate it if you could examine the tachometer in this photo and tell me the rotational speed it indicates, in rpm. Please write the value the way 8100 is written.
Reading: 5900
